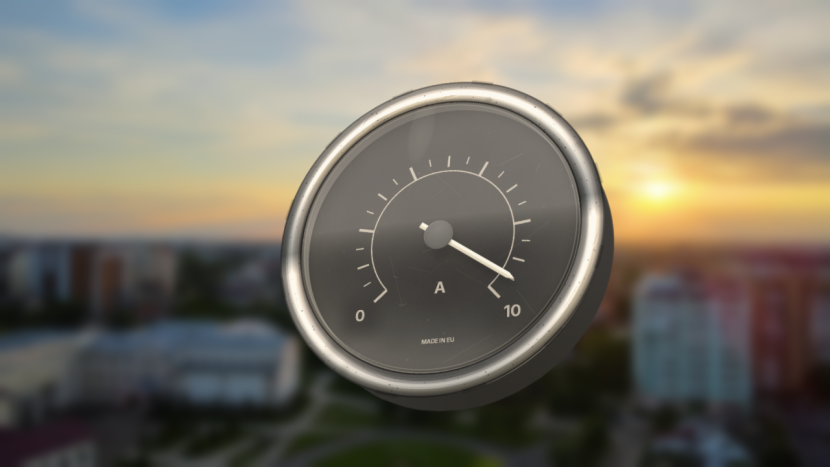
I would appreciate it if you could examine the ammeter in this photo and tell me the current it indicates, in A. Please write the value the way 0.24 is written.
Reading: 9.5
